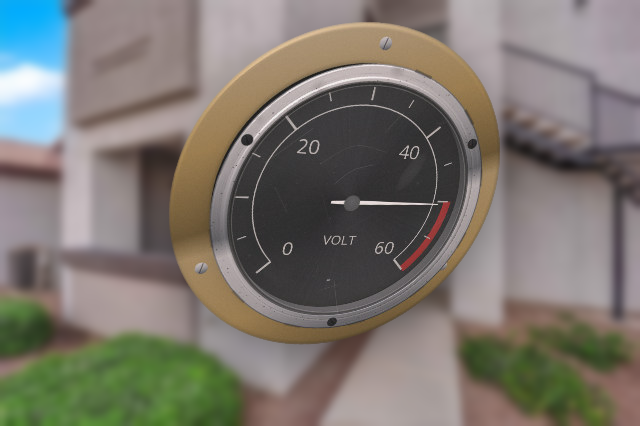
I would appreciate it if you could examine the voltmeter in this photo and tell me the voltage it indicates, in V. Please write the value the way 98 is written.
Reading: 50
